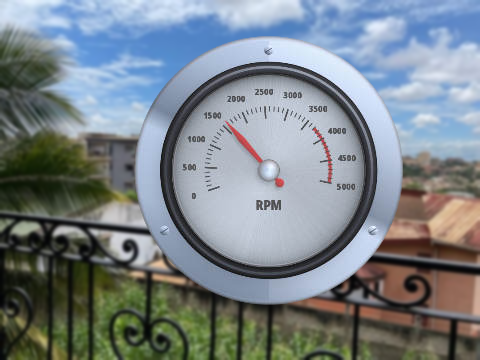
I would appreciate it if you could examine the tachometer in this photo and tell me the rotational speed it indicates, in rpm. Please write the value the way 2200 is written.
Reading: 1600
